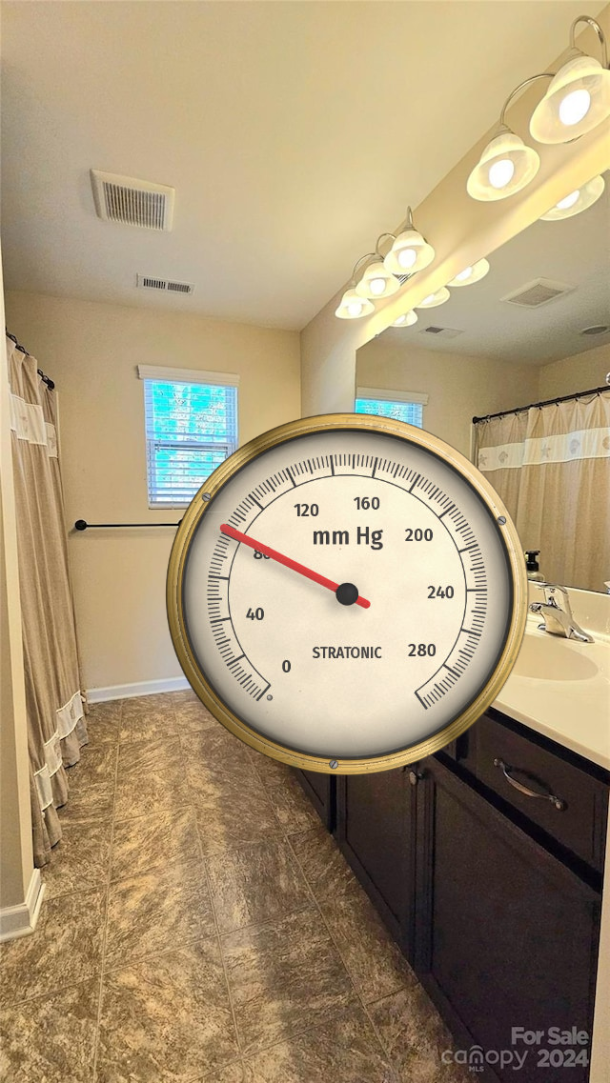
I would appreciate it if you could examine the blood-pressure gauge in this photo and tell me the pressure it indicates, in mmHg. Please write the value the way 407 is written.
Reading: 82
